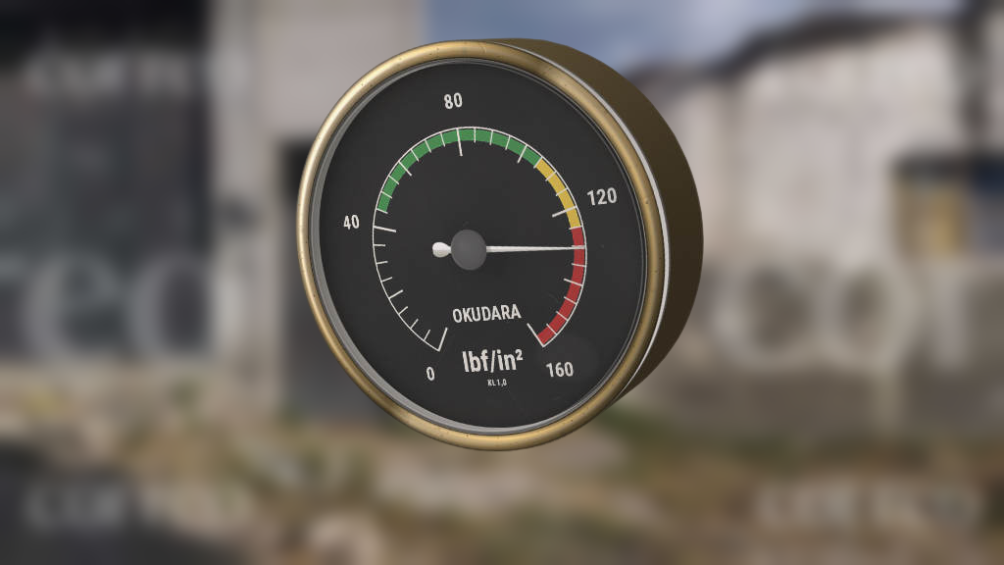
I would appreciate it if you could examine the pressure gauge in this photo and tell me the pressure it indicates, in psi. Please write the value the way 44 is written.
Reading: 130
